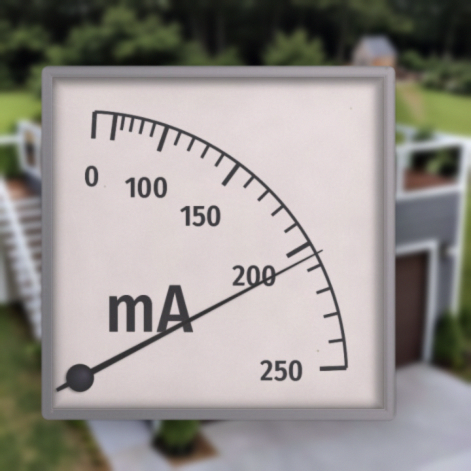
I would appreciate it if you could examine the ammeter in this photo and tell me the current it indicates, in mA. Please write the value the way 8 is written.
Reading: 205
